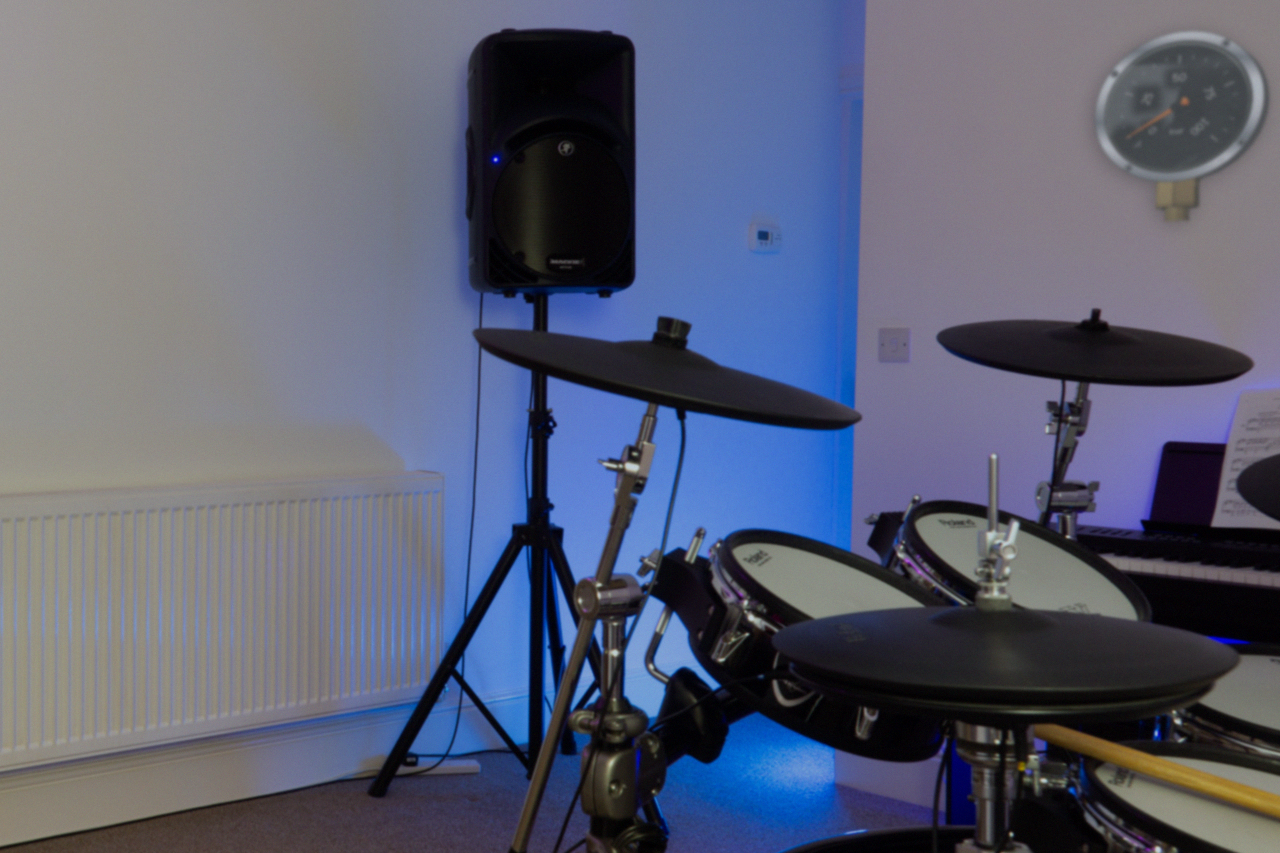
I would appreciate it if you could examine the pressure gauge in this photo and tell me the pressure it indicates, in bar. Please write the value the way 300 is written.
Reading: 5
